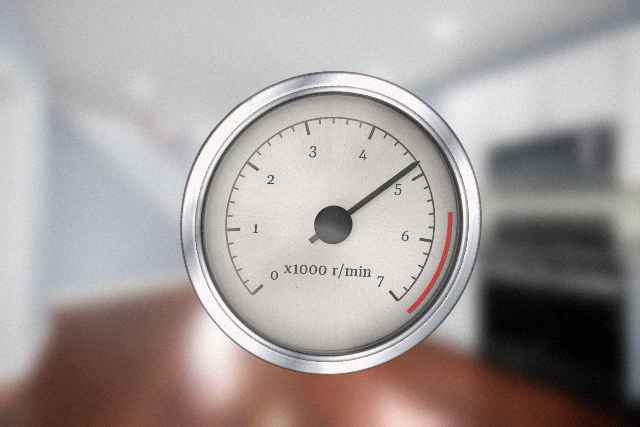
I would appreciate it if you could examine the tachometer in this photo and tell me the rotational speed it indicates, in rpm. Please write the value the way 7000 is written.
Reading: 4800
